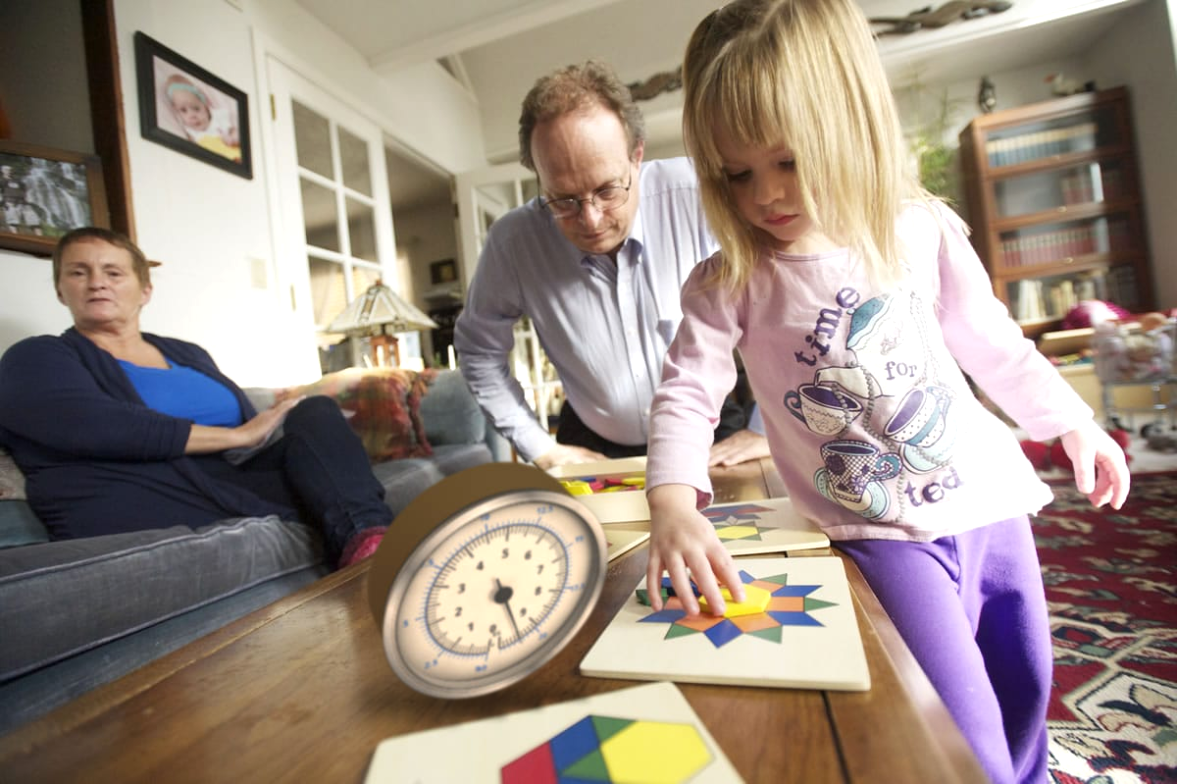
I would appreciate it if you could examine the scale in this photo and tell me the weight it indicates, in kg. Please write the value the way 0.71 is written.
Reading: 9.5
